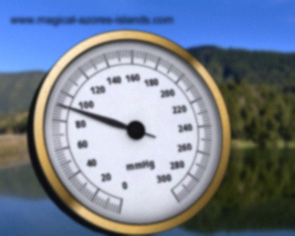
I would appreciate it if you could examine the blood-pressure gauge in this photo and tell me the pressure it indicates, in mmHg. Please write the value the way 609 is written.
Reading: 90
